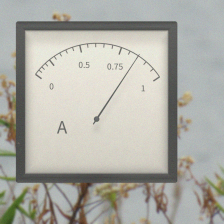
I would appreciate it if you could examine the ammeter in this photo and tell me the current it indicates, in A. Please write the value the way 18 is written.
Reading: 0.85
